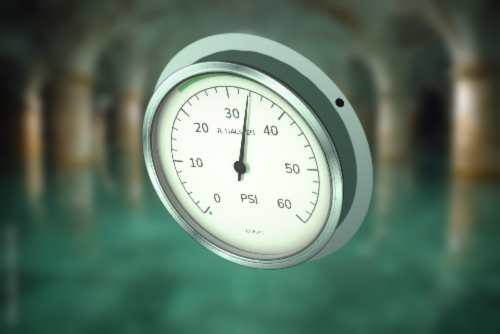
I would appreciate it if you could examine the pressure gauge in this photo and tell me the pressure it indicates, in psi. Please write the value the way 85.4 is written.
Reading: 34
